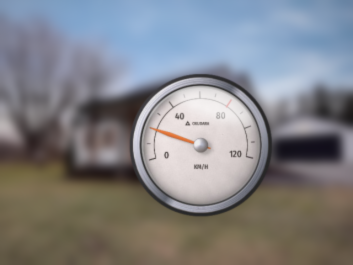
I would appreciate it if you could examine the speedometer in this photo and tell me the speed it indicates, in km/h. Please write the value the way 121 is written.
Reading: 20
